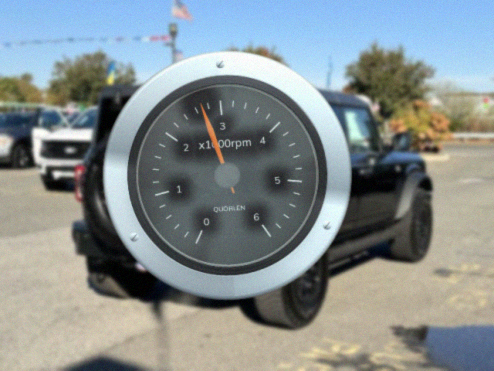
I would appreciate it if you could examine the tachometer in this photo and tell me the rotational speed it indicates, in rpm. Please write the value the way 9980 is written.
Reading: 2700
